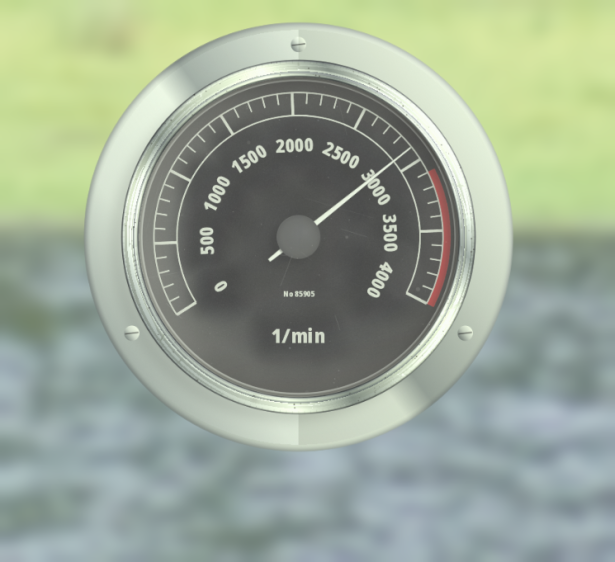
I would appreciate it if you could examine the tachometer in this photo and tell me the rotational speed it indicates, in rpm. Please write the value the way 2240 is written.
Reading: 2900
